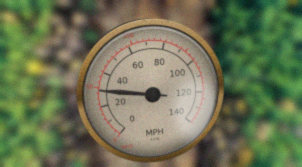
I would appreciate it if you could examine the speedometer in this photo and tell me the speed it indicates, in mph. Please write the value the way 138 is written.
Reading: 30
